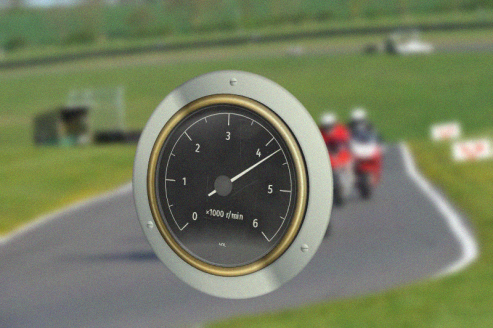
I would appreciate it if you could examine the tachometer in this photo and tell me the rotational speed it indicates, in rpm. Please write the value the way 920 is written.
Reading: 4250
